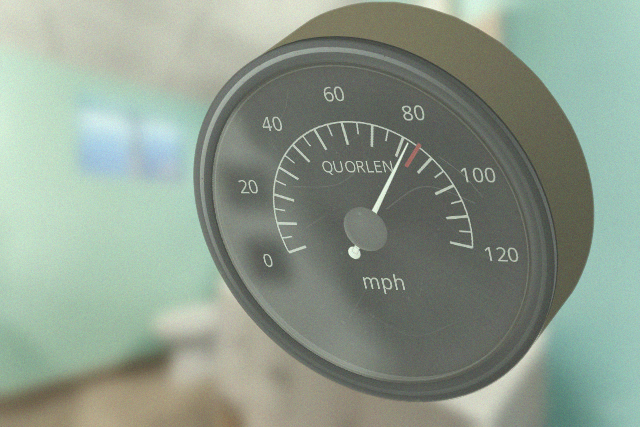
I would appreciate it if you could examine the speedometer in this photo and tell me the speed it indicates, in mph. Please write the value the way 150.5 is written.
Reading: 82.5
